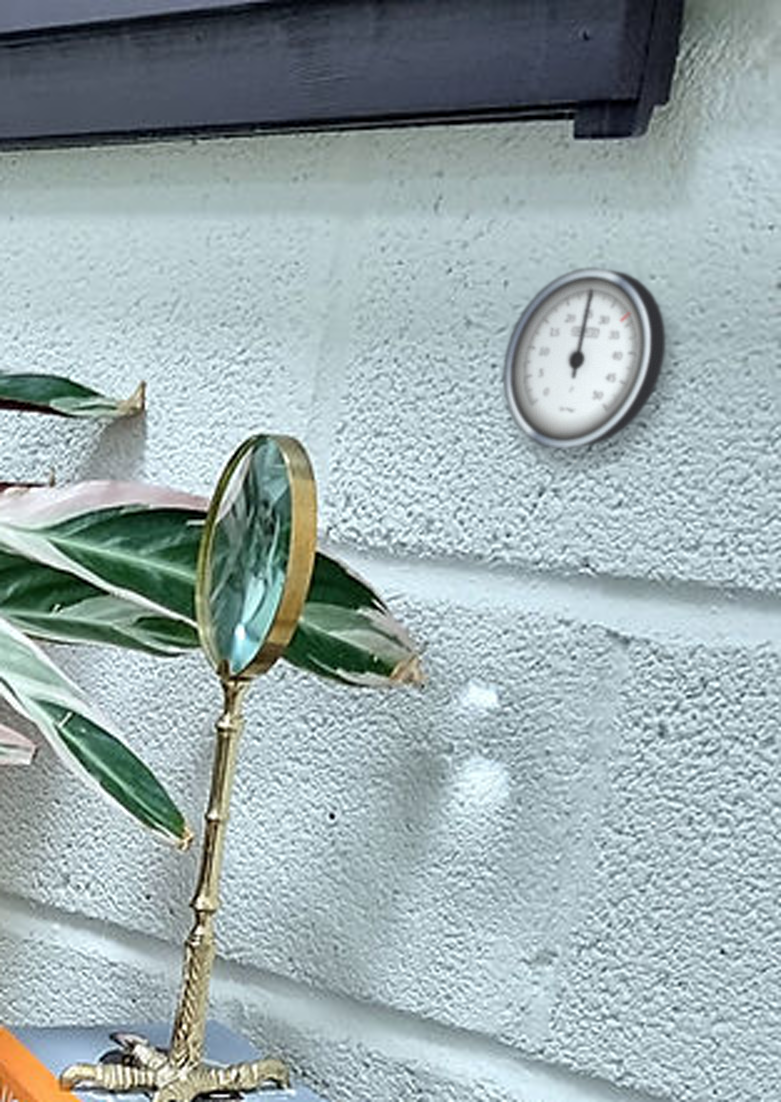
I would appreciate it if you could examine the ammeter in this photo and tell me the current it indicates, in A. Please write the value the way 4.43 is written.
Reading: 25
